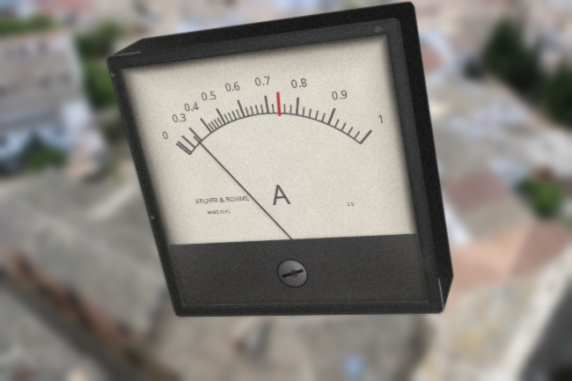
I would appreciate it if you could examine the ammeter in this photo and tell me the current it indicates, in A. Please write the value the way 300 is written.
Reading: 0.3
